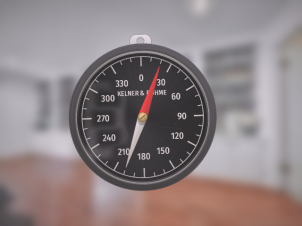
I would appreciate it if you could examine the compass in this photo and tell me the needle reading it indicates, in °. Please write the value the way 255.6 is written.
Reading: 20
